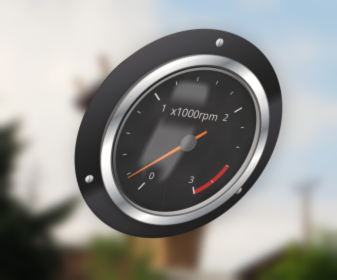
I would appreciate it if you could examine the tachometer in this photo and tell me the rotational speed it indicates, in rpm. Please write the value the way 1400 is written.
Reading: 200
